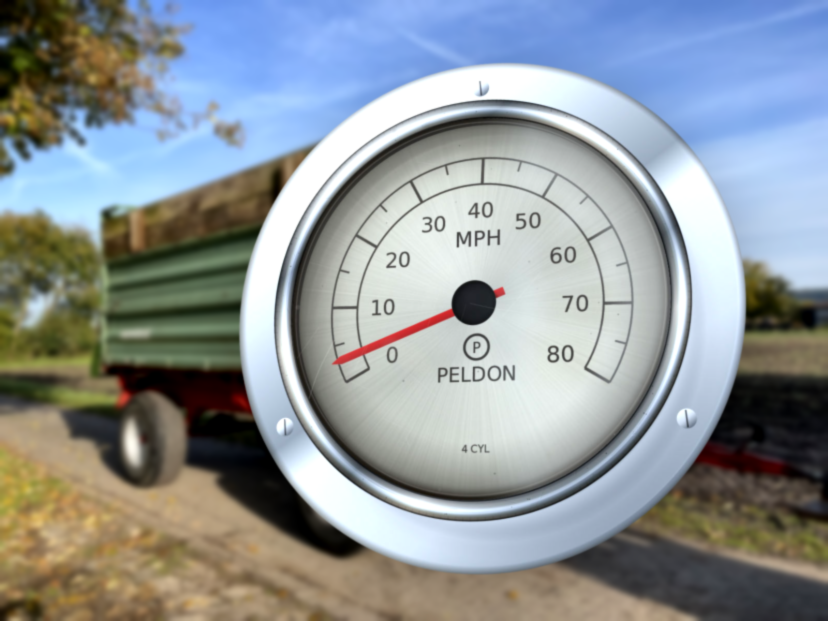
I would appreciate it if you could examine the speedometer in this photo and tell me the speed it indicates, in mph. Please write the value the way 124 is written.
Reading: 2.5
